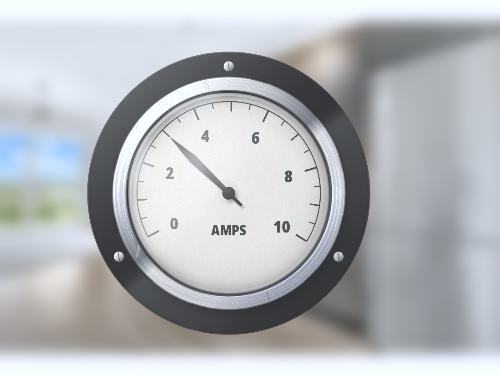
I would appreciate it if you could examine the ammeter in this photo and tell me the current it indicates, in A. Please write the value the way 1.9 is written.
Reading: 3
